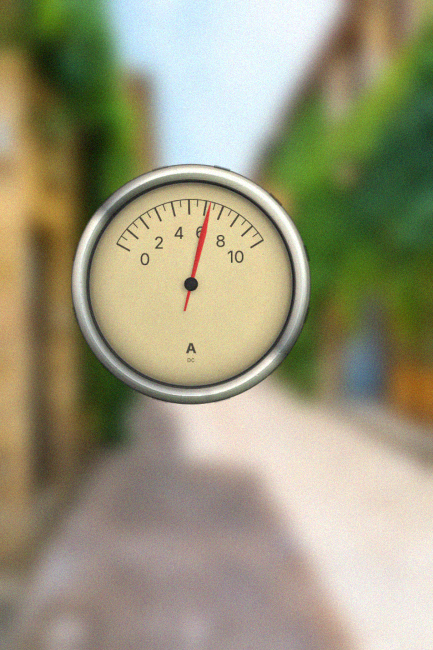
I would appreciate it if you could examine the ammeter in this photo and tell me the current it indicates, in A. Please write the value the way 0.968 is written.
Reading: 6.25
